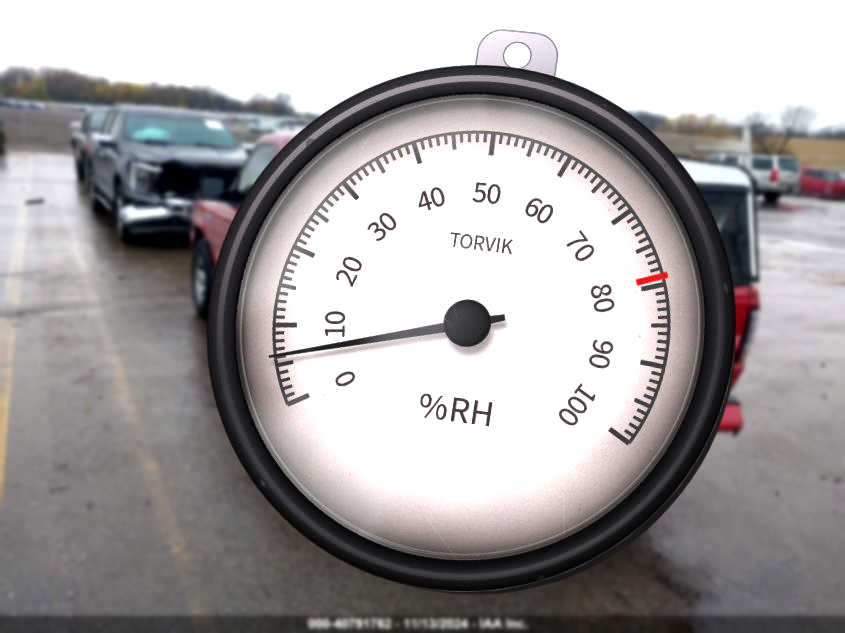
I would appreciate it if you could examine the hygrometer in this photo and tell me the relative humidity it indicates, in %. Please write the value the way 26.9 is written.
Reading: 6
